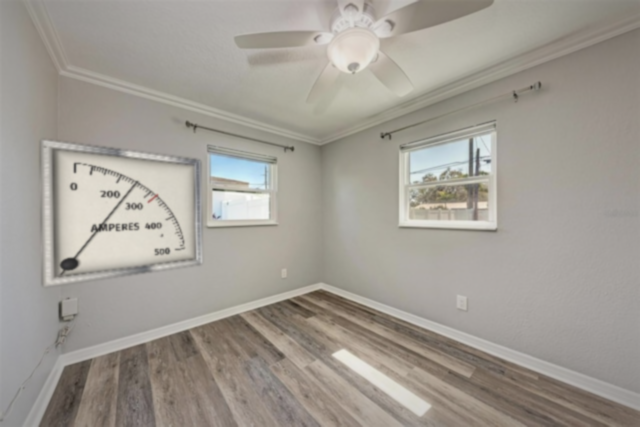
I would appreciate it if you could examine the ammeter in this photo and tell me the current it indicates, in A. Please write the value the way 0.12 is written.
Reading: 250
